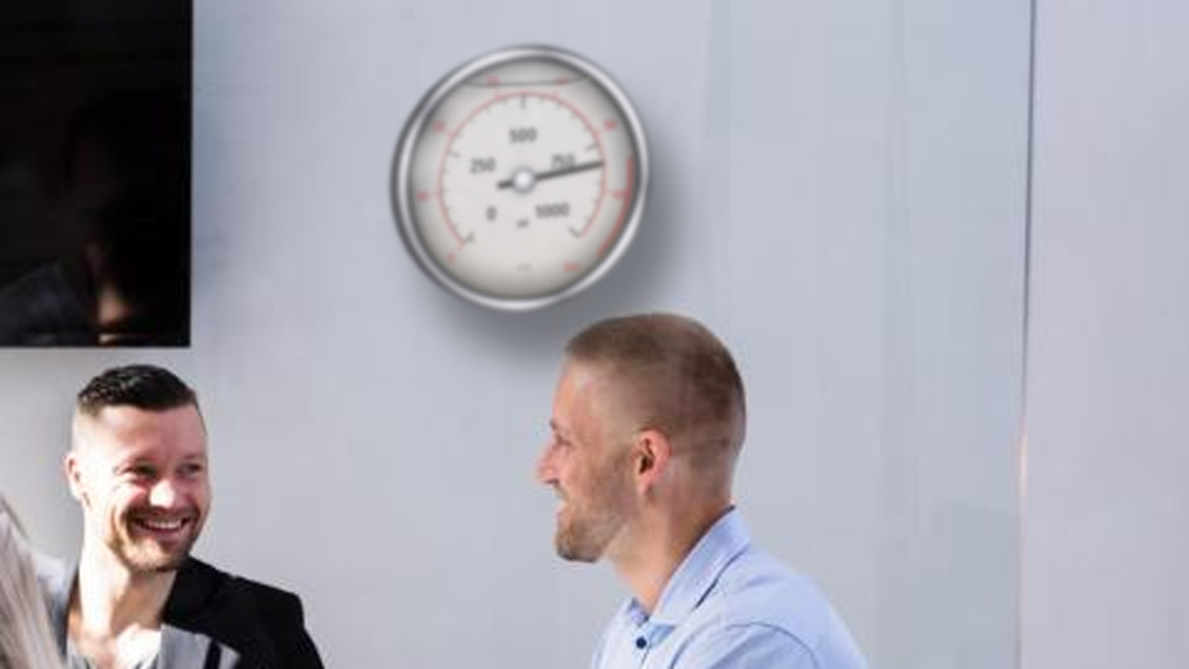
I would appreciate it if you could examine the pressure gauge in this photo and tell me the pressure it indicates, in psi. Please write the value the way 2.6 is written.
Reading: 800
